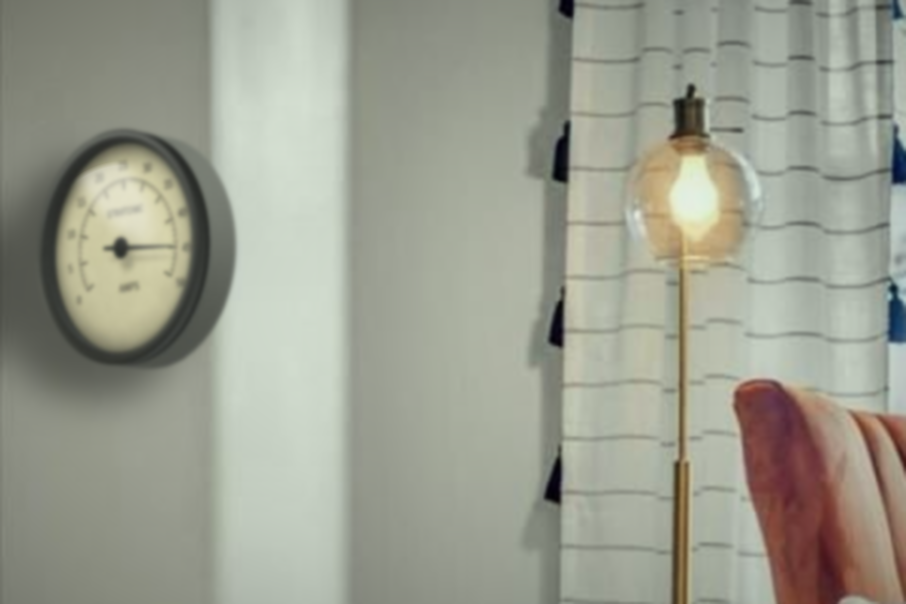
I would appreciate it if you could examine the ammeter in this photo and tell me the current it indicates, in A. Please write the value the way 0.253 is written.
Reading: 45
